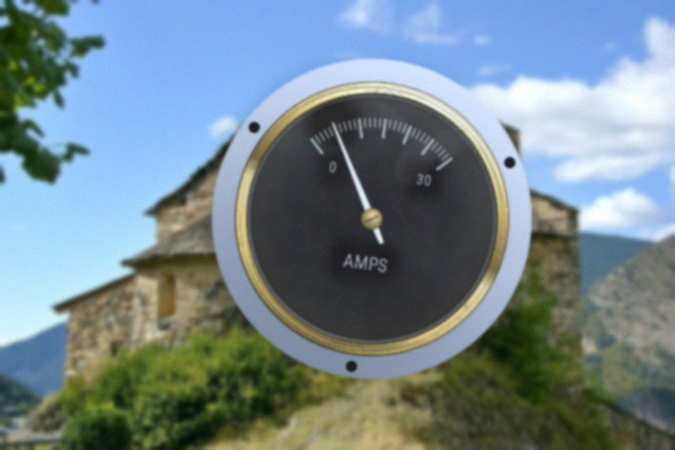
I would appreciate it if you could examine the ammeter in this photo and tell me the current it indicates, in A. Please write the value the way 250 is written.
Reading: 5
